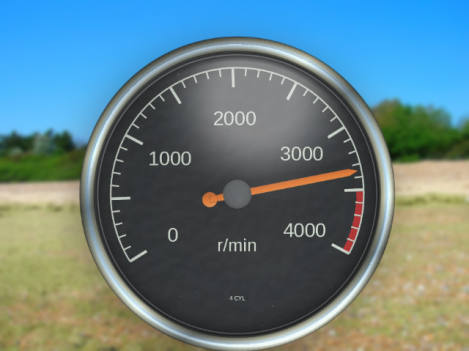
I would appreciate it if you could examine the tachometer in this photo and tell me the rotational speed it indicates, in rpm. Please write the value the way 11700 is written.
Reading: 3350
